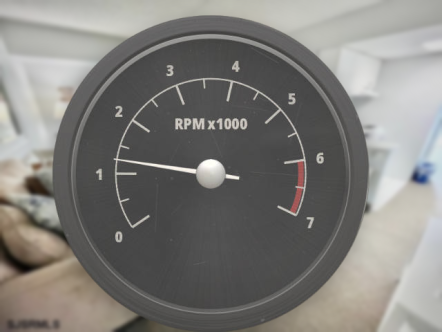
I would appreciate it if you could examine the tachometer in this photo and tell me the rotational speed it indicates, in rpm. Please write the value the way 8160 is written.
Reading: 1250
